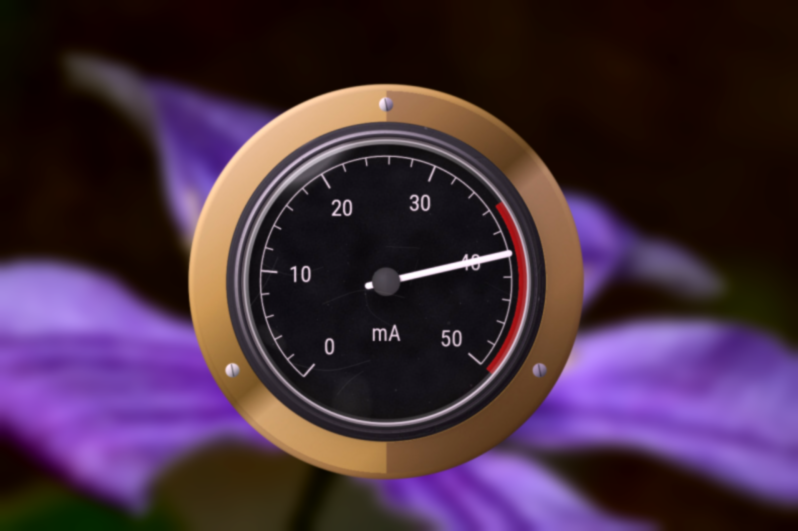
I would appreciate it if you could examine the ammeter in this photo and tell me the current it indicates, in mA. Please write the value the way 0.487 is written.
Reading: 40
